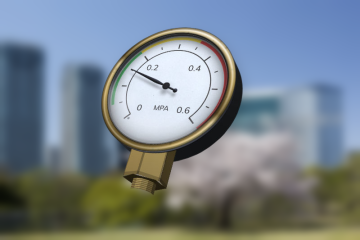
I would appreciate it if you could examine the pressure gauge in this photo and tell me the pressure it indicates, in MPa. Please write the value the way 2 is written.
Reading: 0.15
